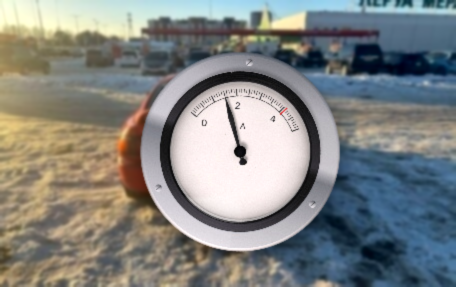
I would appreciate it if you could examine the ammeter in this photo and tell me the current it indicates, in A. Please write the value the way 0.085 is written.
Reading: 1.5
